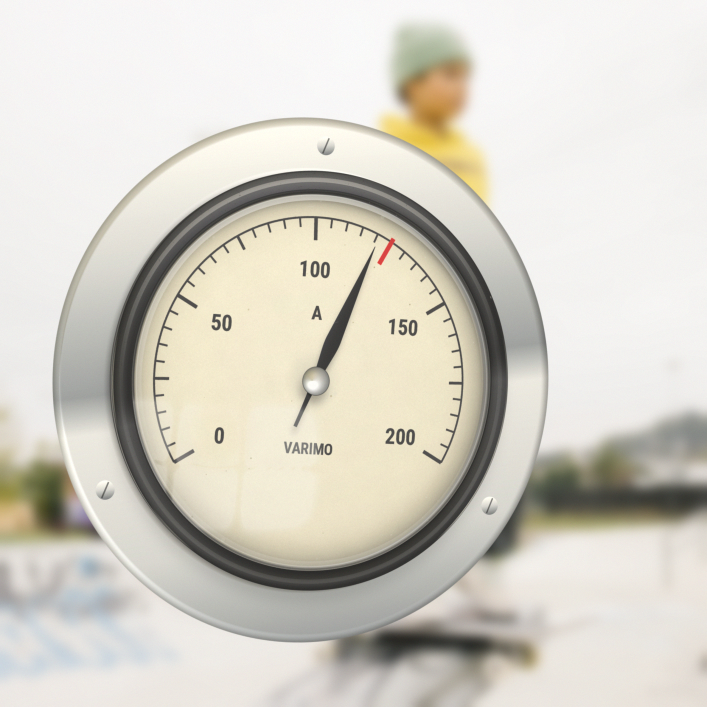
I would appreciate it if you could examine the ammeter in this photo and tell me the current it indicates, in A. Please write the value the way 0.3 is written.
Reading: 120
